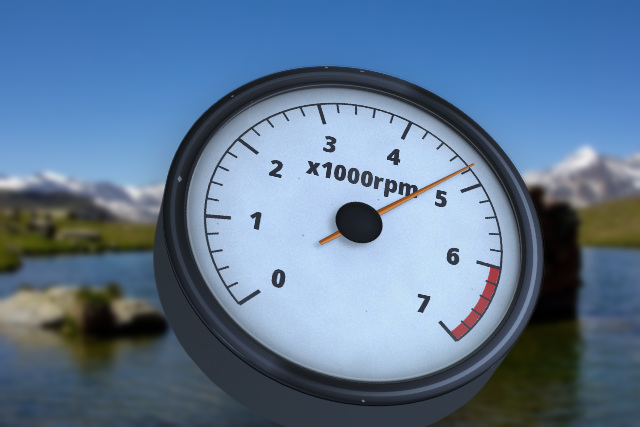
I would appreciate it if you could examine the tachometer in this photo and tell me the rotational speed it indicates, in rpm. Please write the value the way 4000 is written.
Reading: 4800
